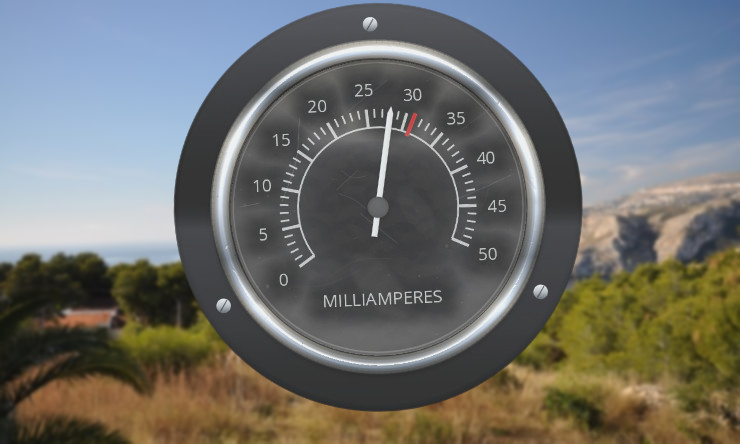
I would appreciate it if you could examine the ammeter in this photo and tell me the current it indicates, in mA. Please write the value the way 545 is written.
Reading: 28
